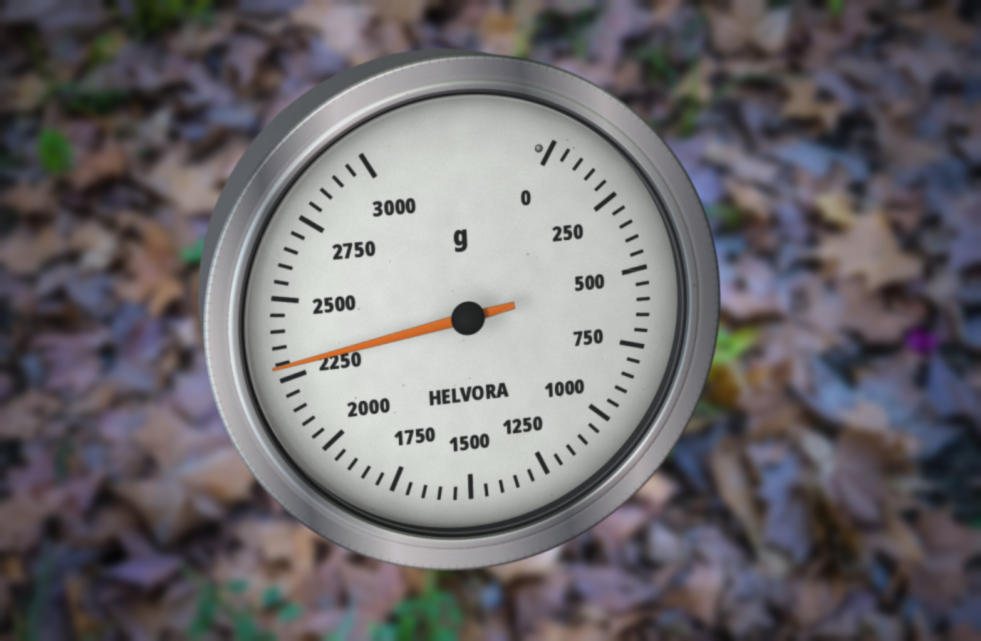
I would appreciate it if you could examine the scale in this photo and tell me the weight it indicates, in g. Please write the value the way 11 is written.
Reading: 2300
